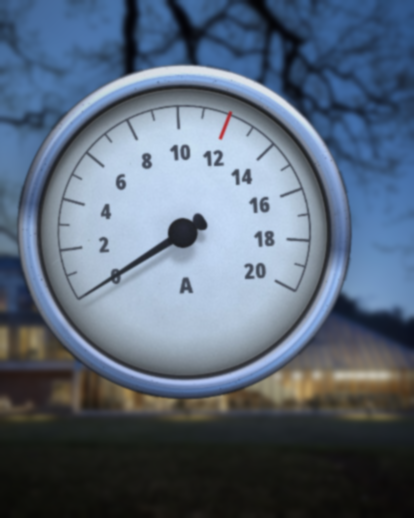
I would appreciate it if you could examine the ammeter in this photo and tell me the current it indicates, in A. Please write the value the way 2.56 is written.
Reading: 0
